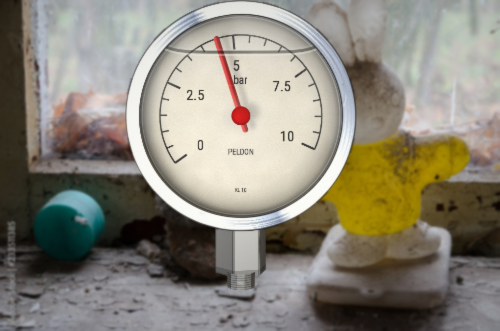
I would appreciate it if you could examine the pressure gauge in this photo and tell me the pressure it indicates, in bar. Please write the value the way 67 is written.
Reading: 4.5
